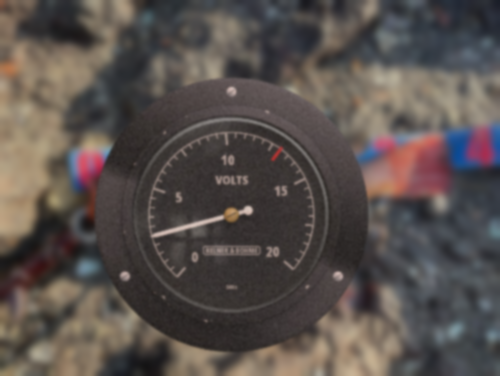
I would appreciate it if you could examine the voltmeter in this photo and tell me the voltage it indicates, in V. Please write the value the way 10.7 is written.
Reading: 2.5
